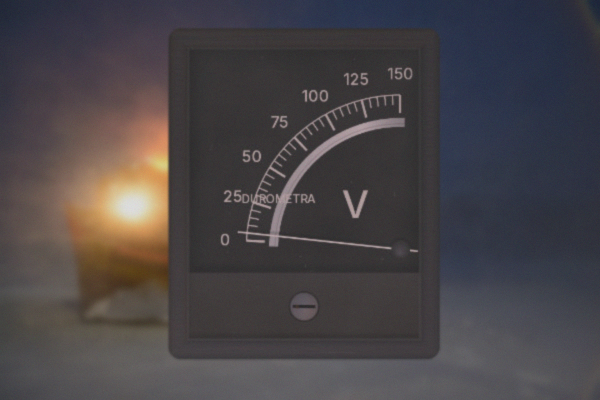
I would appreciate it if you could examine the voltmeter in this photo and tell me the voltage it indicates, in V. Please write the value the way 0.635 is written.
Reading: 5
